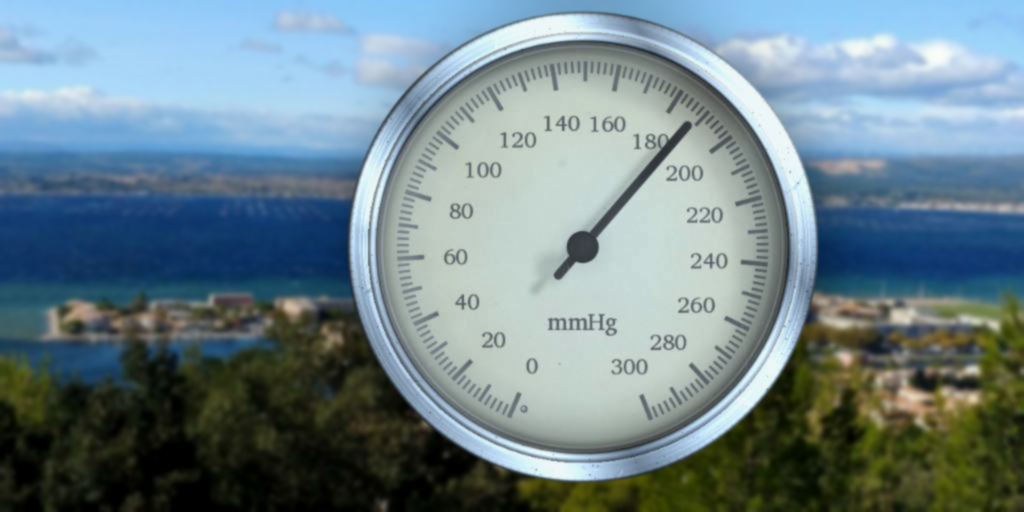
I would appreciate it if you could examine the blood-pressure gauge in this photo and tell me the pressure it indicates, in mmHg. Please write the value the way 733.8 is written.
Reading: 188
